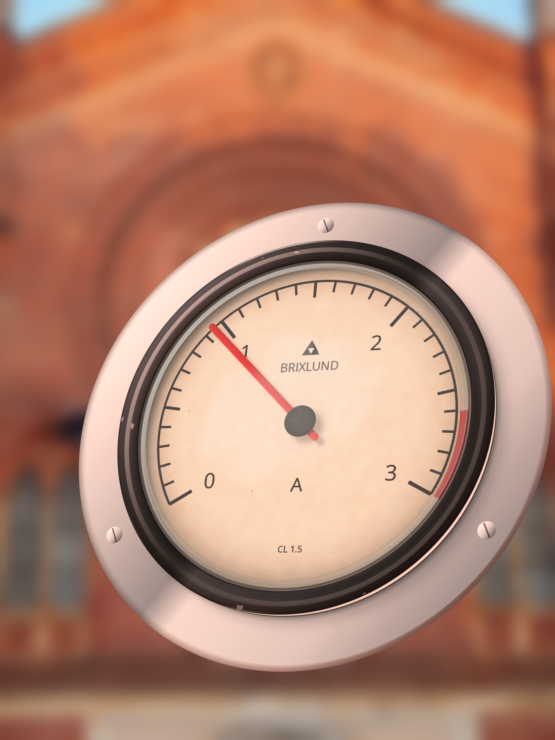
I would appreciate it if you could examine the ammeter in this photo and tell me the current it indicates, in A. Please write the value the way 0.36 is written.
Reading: 0.95
